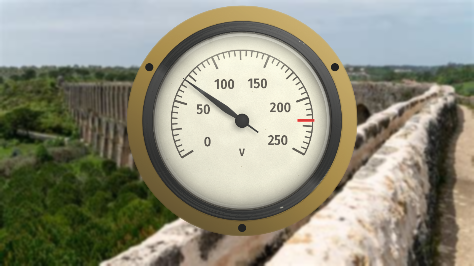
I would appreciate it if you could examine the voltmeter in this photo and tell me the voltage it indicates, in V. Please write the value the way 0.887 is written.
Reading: 70
